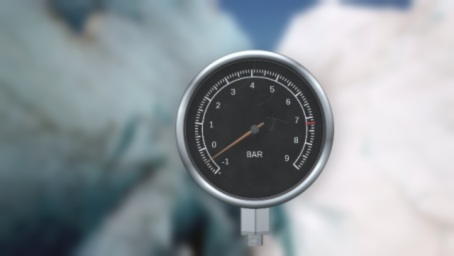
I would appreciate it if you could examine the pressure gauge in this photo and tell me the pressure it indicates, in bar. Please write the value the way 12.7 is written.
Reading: -0.5
